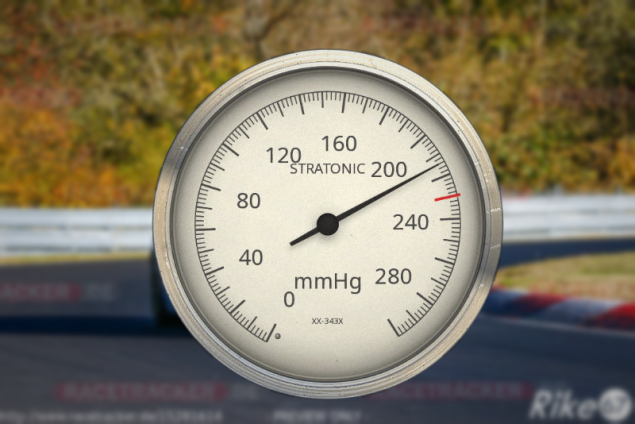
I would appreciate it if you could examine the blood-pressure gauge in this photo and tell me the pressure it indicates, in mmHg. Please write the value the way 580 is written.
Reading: 214
